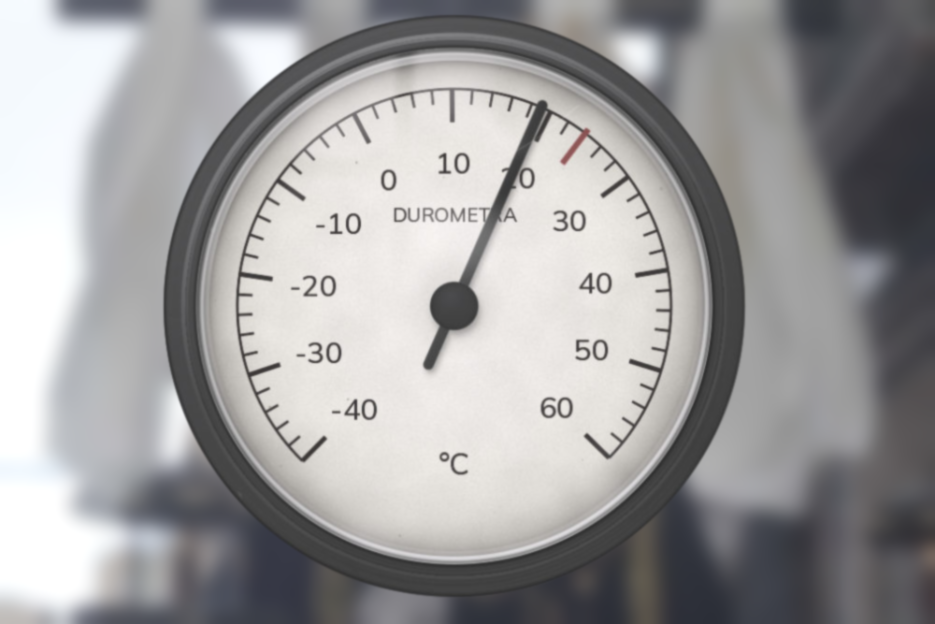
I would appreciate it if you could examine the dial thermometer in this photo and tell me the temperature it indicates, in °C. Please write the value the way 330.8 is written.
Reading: 19
